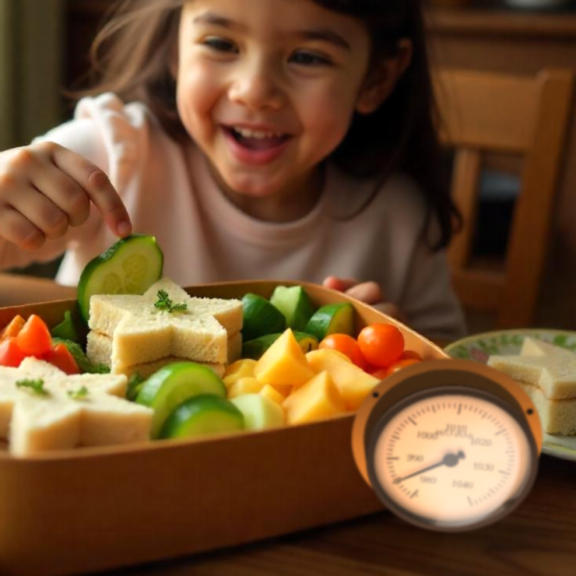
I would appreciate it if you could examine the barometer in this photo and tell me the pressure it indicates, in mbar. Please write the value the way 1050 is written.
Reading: 985
